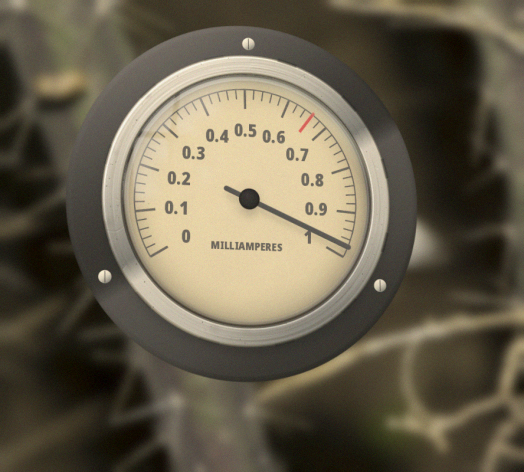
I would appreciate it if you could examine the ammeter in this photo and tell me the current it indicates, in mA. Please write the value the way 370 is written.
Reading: 0.98
